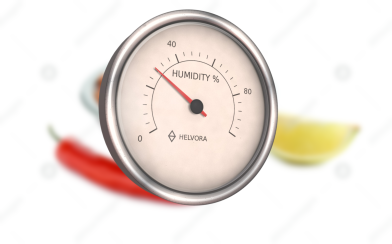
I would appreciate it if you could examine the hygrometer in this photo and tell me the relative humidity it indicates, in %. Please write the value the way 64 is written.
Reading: 28
